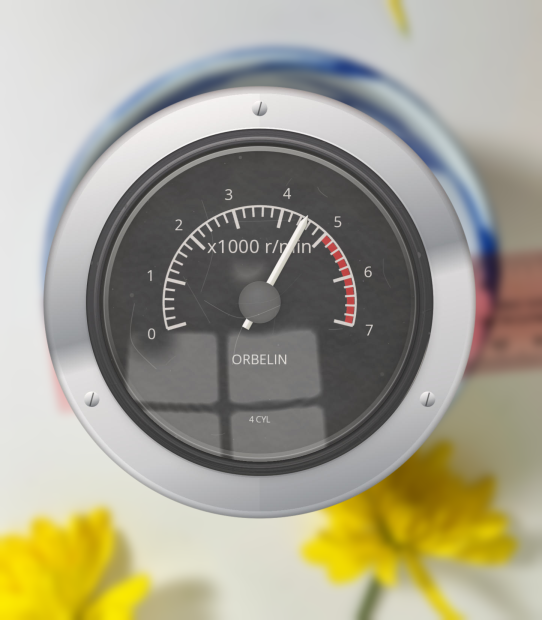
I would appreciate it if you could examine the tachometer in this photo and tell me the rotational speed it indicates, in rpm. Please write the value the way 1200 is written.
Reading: 4500
